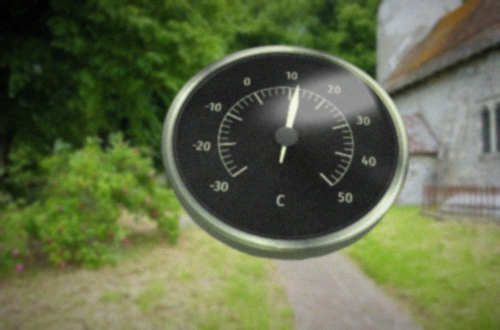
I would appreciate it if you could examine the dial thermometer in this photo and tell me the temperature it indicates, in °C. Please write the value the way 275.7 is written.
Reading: 12
